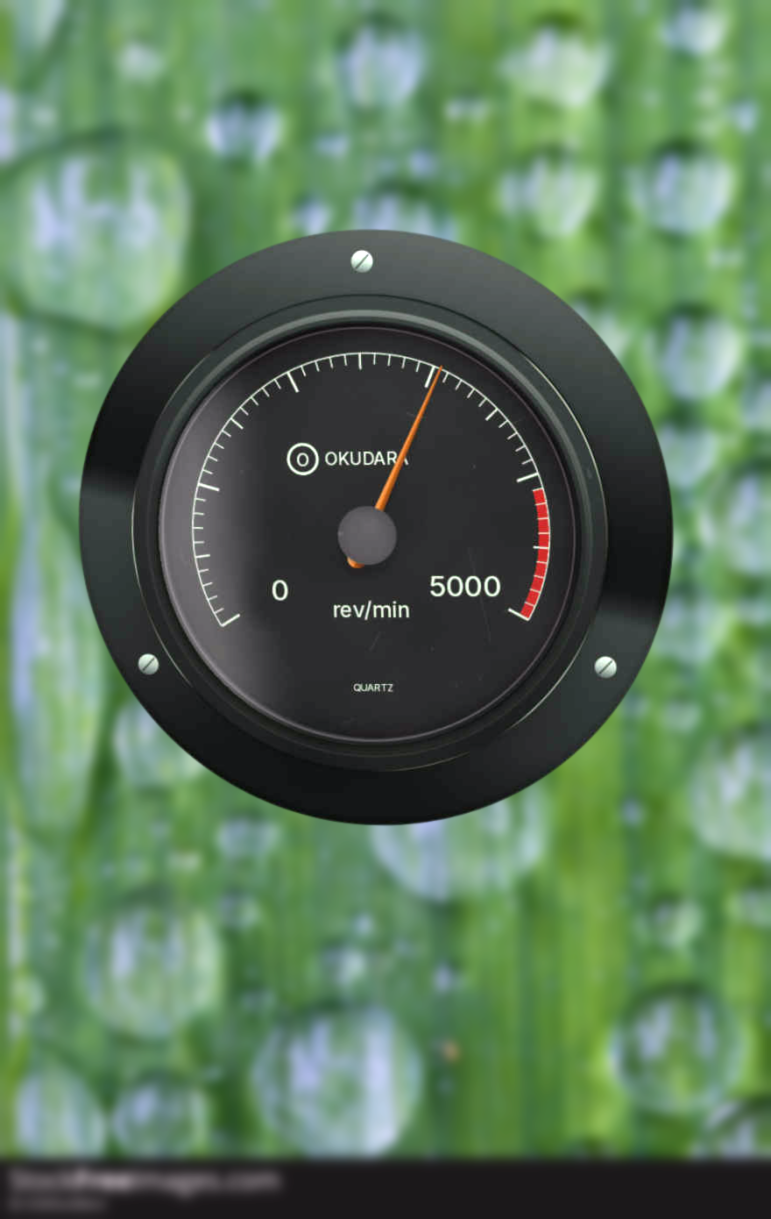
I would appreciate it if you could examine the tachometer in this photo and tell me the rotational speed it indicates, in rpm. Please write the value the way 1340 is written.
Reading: 3050
